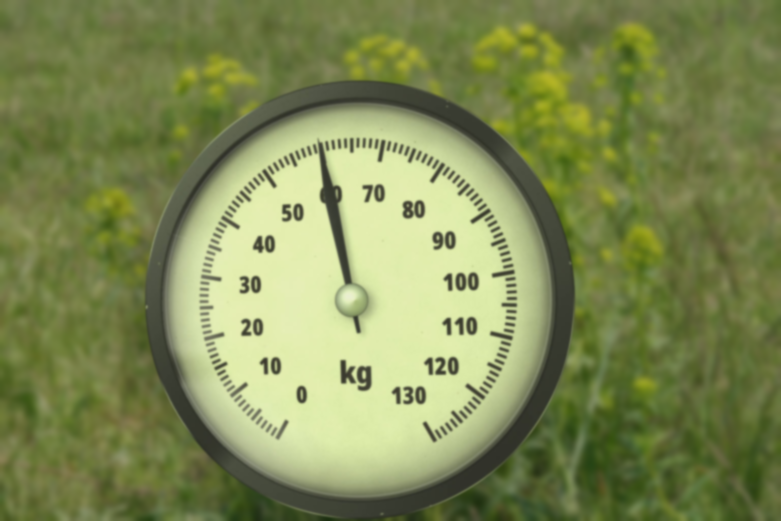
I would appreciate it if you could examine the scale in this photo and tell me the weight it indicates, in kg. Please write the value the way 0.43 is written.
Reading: 60
